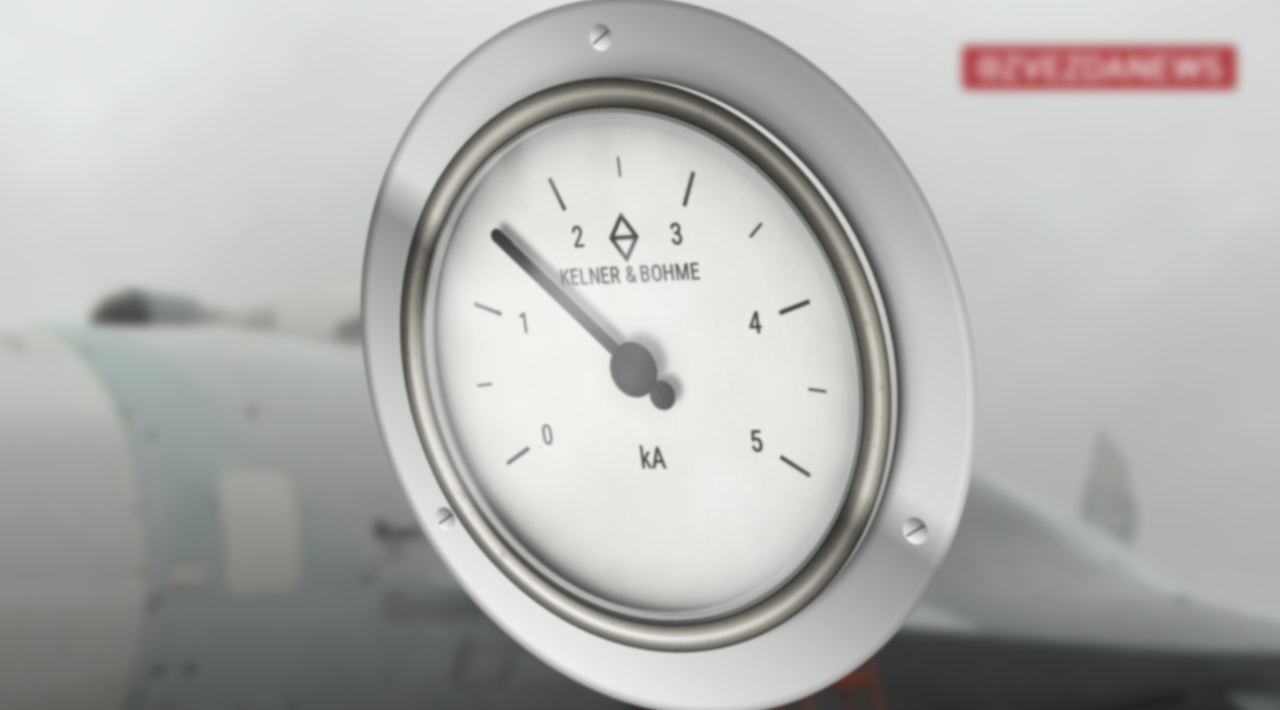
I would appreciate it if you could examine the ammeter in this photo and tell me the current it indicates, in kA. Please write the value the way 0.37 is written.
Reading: 1.5
